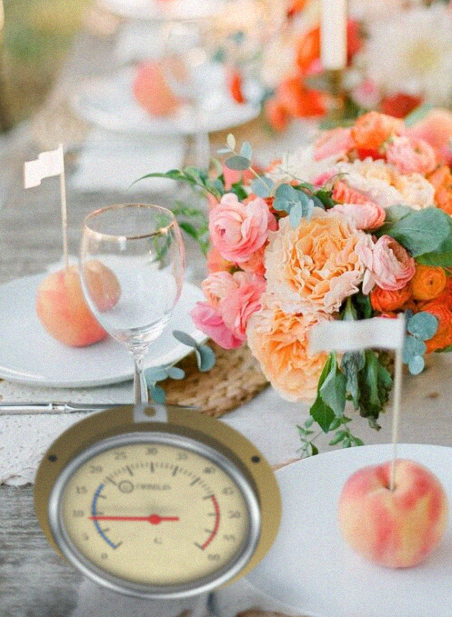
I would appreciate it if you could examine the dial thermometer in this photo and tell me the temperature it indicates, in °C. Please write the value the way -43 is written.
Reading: 10
